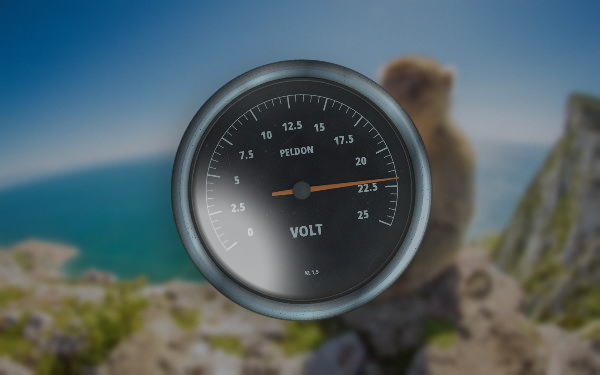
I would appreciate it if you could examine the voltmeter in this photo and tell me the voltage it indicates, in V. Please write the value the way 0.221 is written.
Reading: 22
